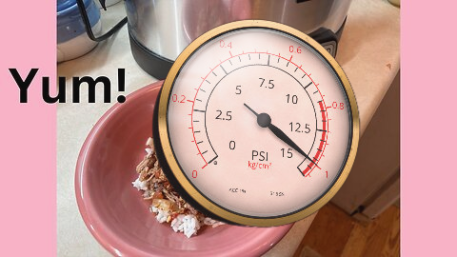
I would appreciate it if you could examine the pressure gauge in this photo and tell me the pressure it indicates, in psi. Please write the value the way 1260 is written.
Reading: 14.25
